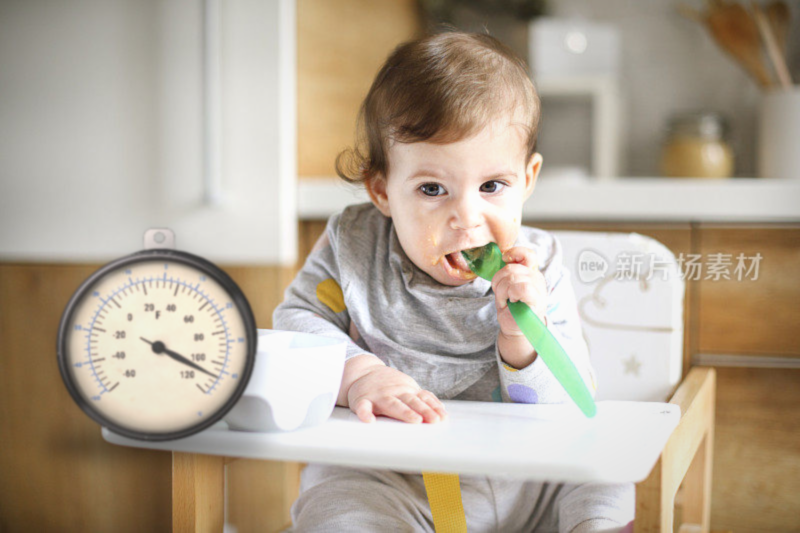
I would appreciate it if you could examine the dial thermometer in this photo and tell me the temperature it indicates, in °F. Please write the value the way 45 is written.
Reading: 108
